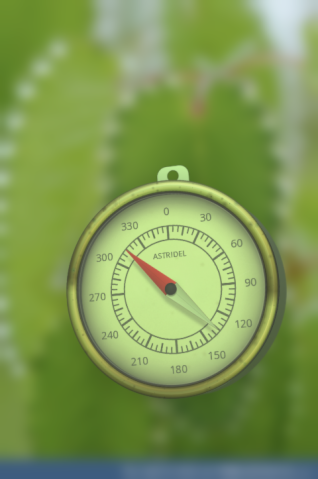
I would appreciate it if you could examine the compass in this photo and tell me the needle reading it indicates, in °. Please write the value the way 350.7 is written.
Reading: 315
